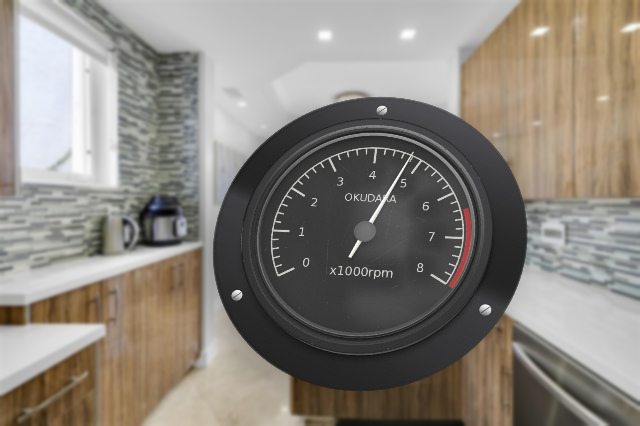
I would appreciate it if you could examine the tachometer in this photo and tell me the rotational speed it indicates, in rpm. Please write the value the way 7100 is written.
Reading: 4800
